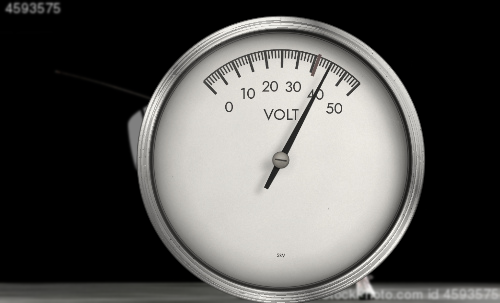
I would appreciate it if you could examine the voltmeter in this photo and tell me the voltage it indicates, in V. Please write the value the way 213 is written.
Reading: 40
